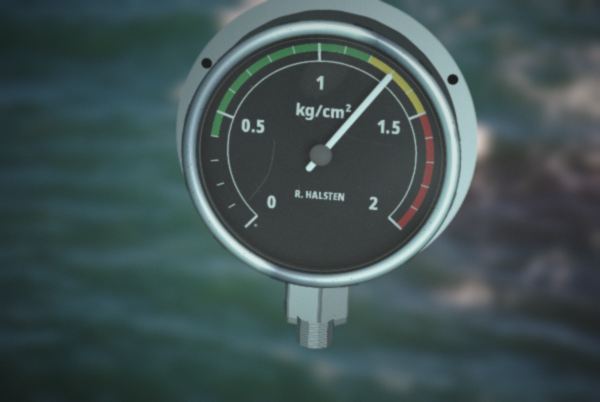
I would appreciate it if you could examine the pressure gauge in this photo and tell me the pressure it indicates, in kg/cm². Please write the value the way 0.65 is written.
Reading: 1.3
